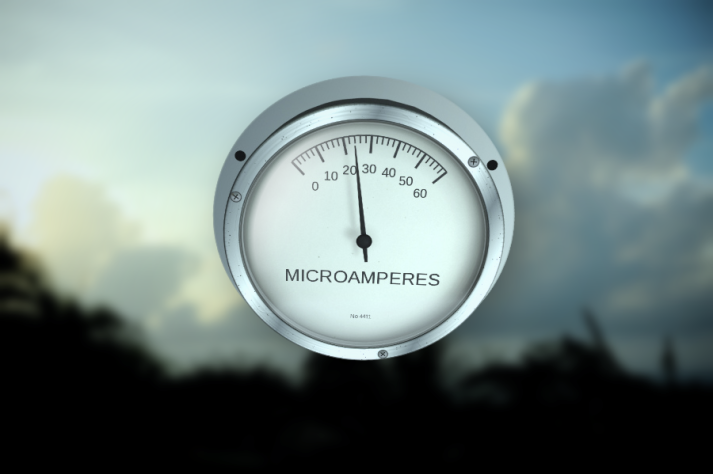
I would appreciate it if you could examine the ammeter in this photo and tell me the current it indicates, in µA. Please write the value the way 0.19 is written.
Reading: 24
